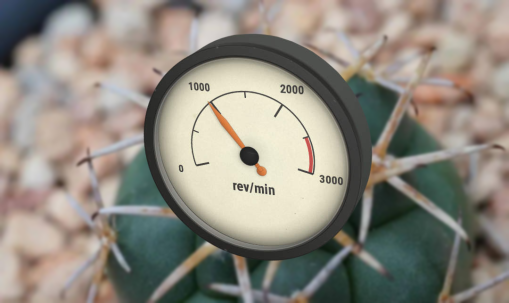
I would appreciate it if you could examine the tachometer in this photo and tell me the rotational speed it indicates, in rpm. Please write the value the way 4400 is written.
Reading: 1000
